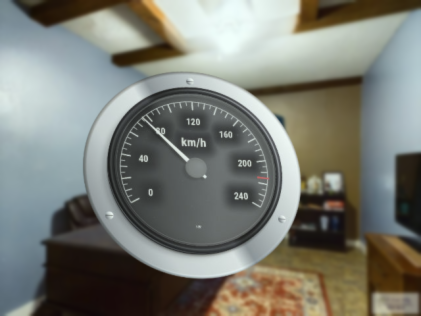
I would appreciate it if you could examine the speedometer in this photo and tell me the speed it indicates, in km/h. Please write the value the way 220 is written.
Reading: 75
